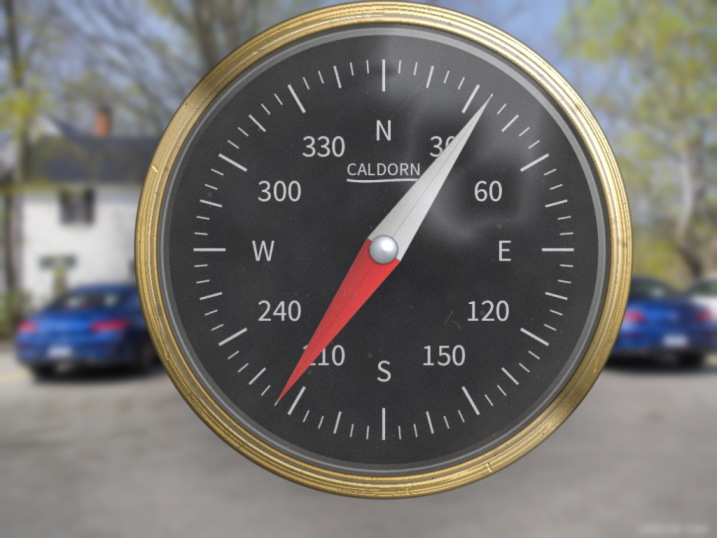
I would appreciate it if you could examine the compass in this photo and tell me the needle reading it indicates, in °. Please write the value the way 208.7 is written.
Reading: 215
